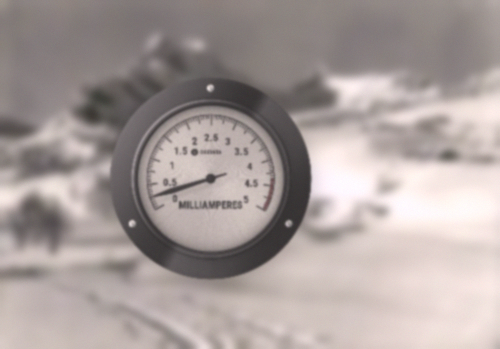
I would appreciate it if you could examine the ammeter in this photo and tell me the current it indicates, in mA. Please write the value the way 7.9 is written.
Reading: 0.25
